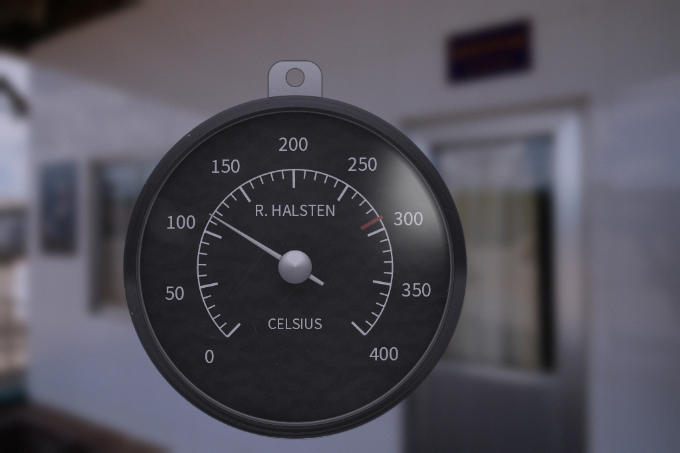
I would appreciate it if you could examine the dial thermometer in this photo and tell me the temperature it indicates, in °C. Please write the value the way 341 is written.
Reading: 115
